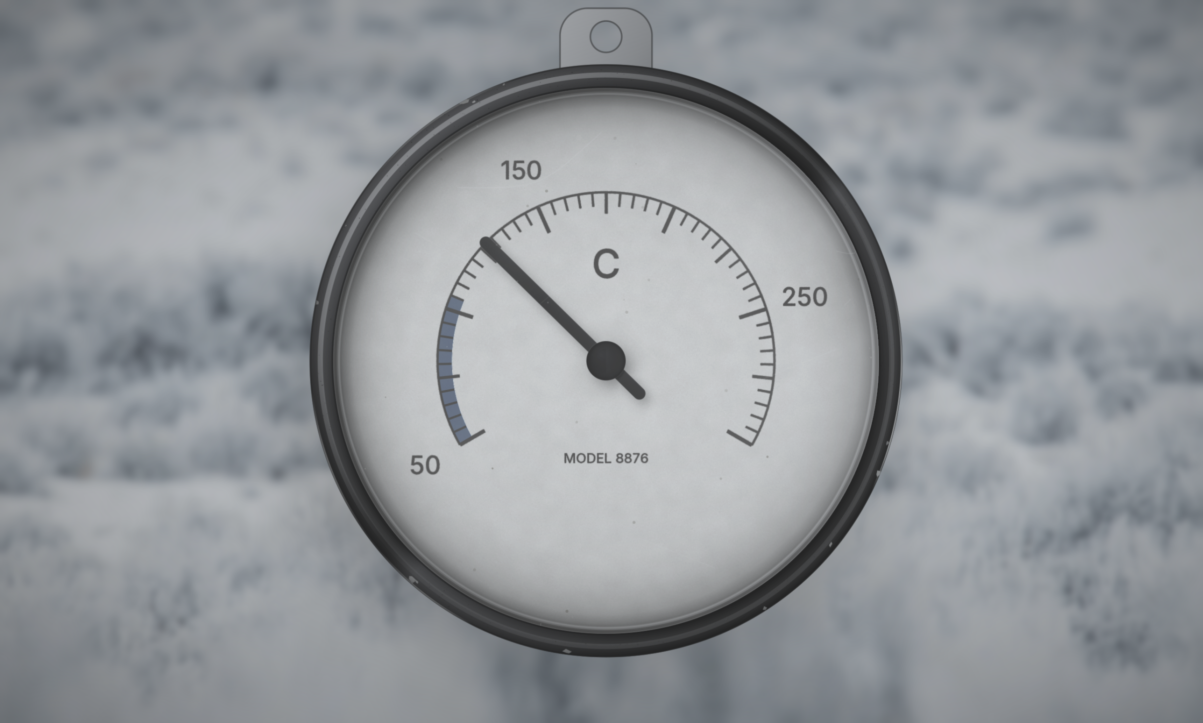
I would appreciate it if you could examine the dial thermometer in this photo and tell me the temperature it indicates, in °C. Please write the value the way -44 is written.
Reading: 127.5
